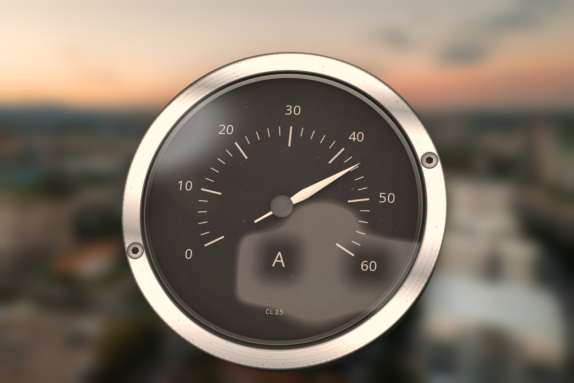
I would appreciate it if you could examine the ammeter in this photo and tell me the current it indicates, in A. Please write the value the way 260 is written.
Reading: 44
